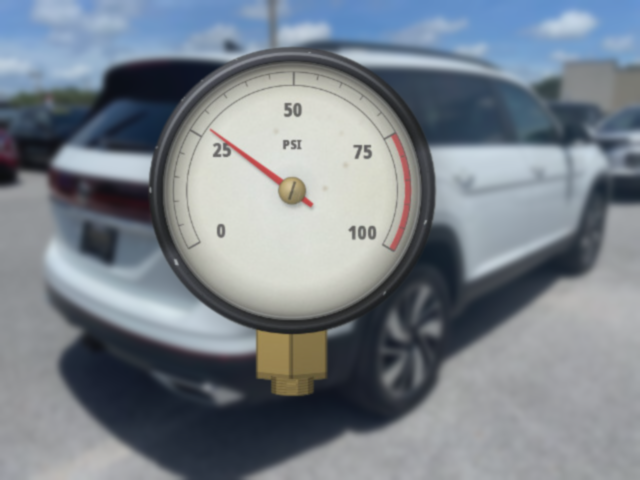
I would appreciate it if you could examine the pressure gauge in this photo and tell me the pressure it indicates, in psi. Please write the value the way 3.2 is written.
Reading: 27.5
